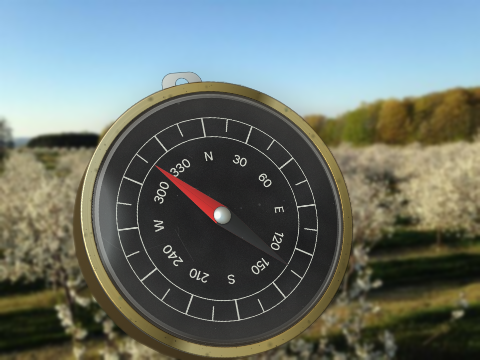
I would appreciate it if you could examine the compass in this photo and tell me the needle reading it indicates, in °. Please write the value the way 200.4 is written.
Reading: 315
